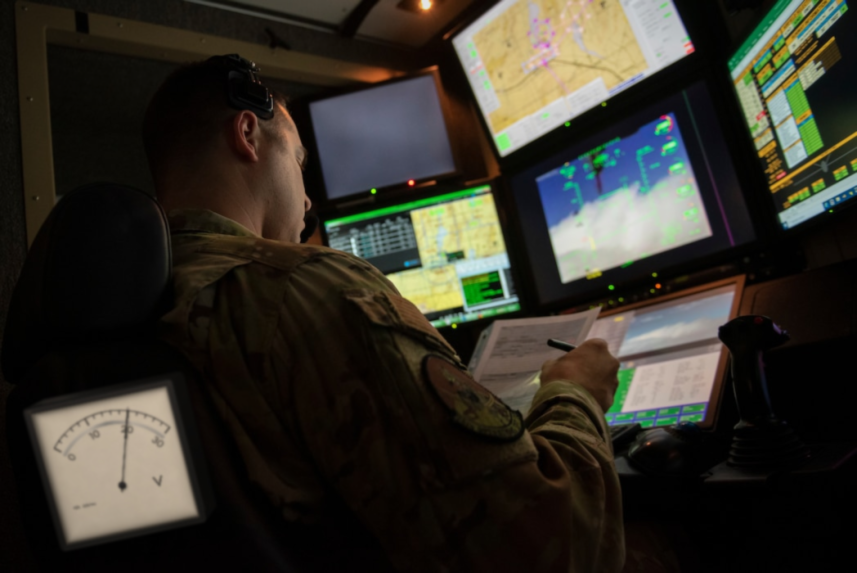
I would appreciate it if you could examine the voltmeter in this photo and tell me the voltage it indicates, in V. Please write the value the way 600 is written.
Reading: 20
